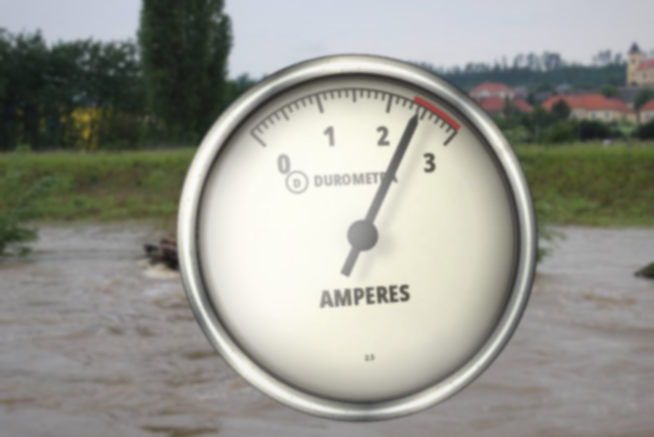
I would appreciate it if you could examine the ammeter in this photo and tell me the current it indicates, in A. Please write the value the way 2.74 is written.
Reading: 2.4
